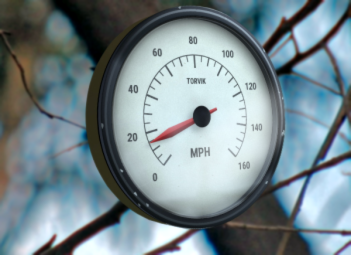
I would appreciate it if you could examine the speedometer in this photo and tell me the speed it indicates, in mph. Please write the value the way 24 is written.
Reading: 15
